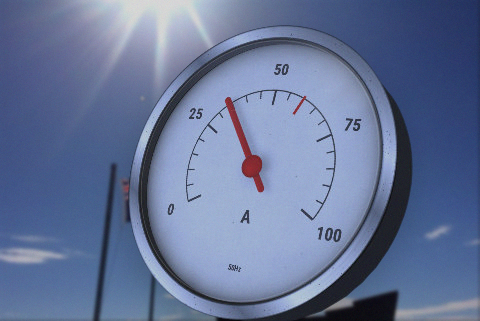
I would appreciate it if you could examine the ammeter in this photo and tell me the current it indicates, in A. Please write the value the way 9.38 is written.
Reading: 35
